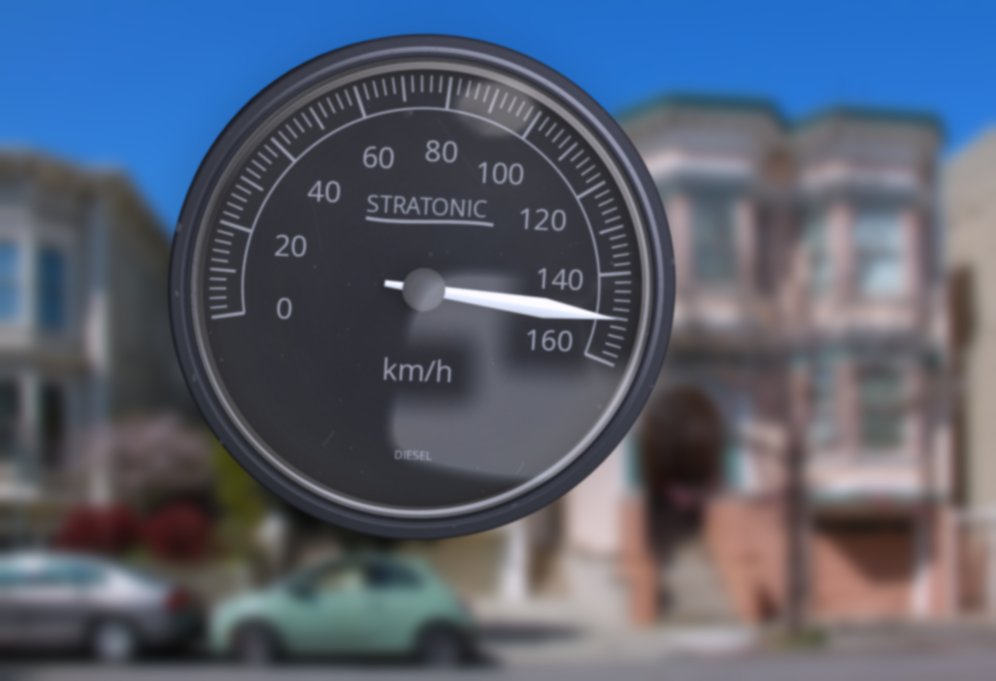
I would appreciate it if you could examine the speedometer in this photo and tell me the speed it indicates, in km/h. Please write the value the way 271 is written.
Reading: 150
